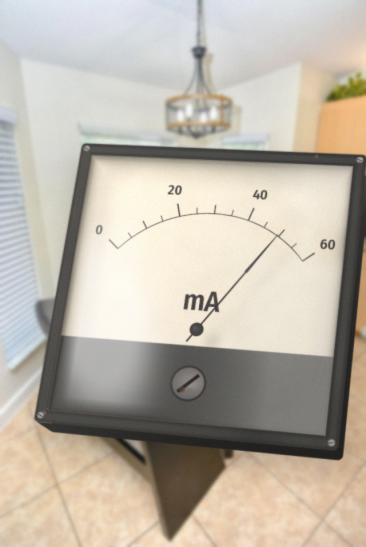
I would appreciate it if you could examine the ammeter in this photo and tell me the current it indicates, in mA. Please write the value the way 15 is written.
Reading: 50
